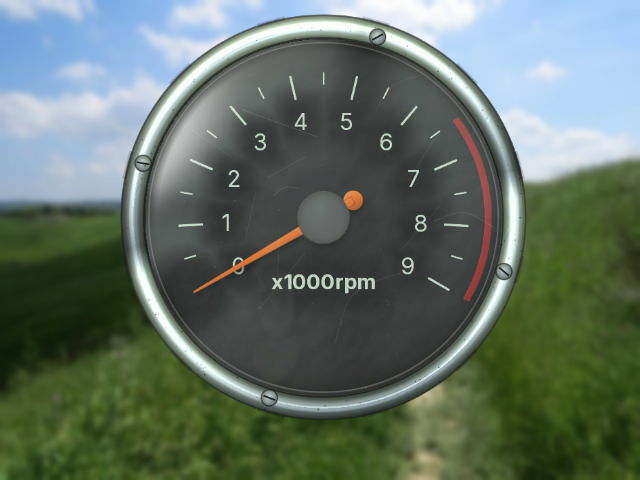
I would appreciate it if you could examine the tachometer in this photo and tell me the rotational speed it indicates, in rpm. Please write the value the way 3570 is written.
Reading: 0
